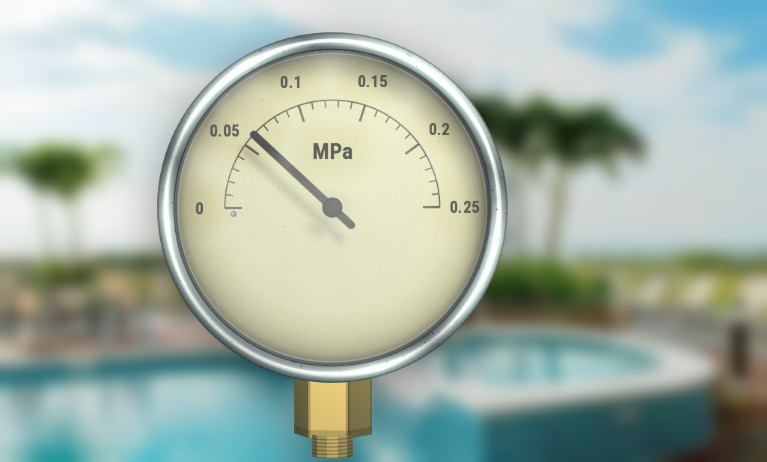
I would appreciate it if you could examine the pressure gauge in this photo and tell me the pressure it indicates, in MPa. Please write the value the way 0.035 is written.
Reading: 0.06
